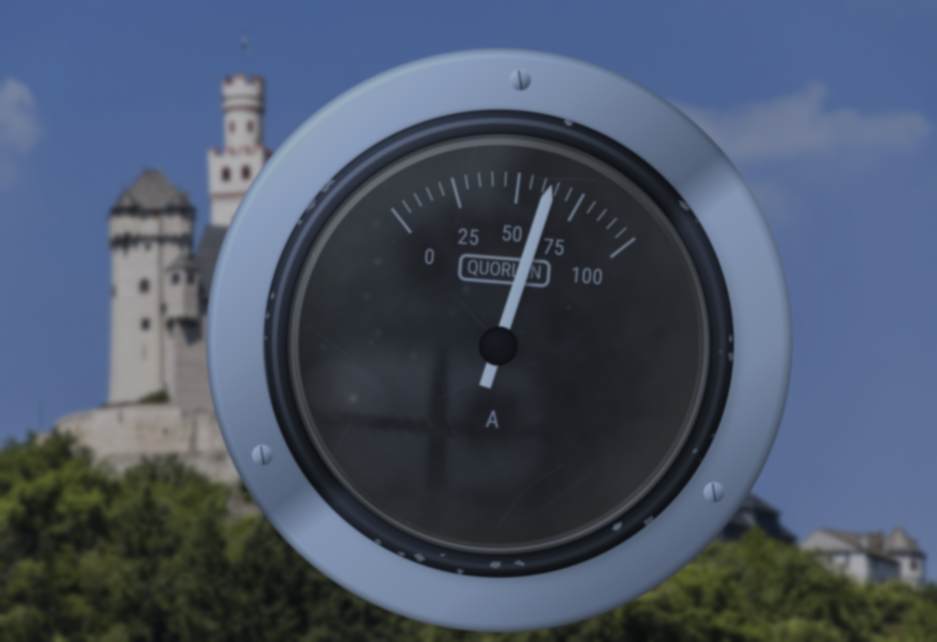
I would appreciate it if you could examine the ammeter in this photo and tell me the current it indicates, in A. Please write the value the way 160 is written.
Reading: 62.5
